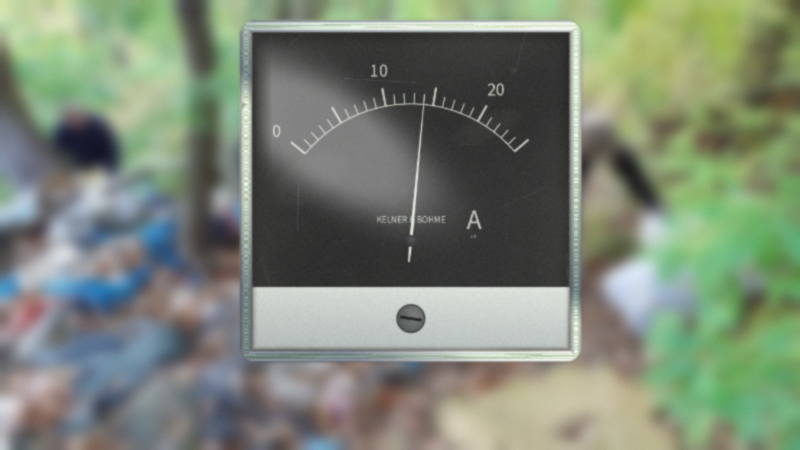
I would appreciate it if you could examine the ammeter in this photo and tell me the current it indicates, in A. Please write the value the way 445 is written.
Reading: 14
